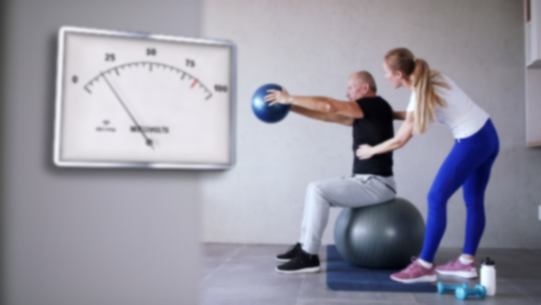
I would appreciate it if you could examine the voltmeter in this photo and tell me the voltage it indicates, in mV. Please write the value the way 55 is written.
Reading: 15
